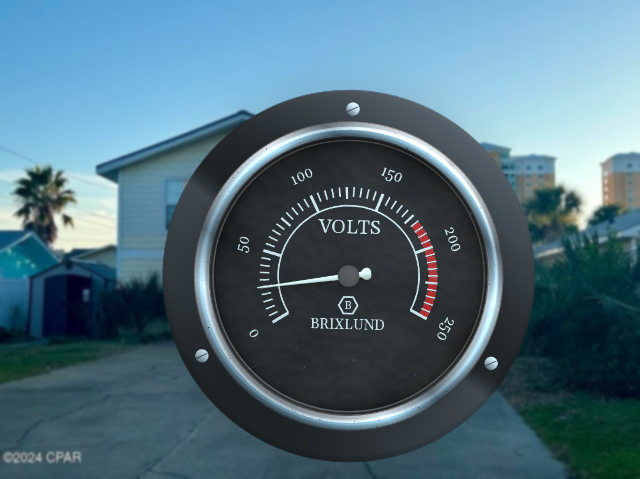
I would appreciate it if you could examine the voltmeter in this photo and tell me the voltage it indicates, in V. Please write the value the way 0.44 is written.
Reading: 25
